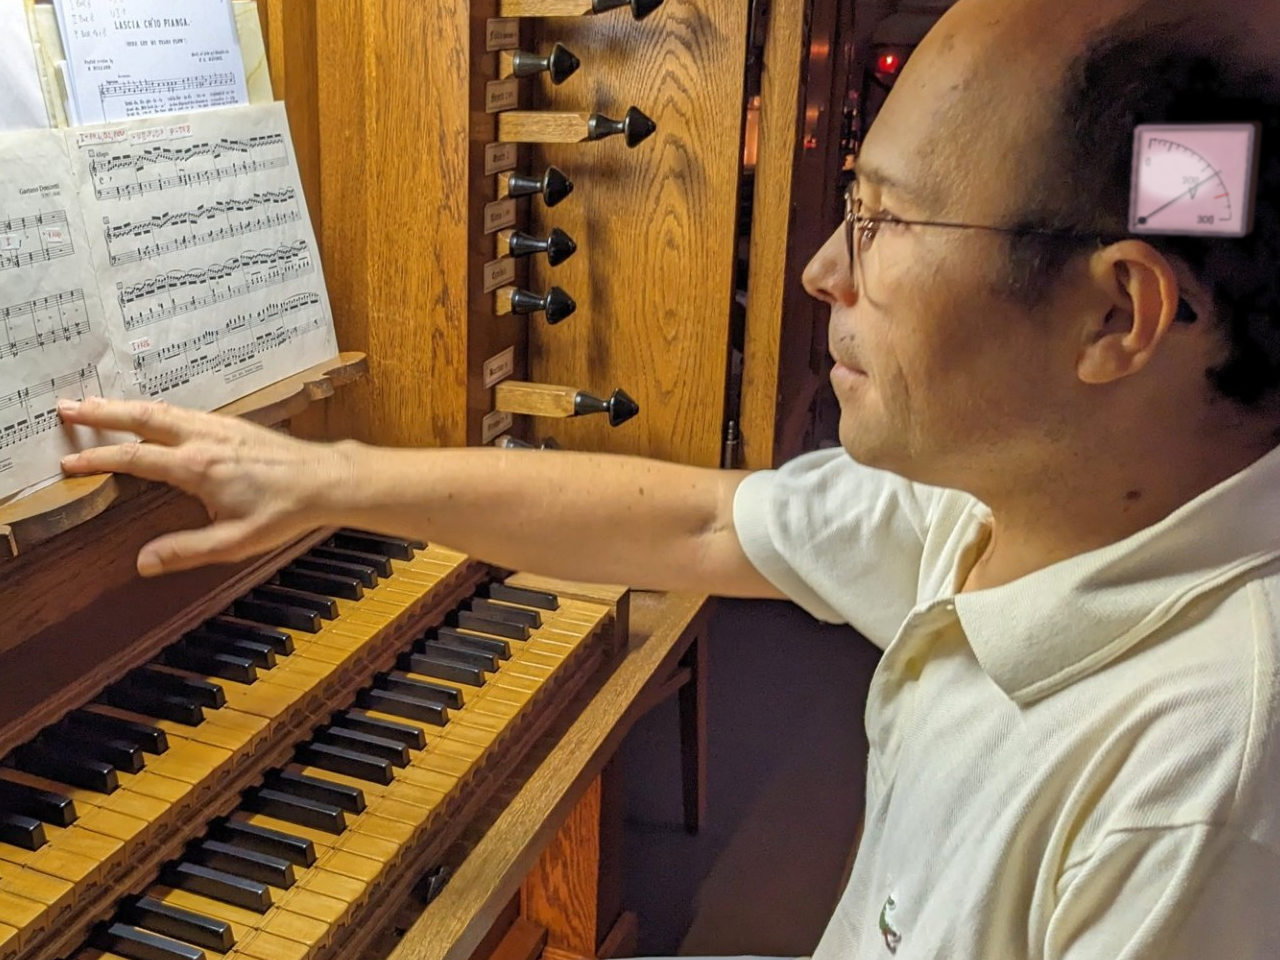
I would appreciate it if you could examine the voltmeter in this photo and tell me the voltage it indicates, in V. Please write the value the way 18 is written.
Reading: 220
